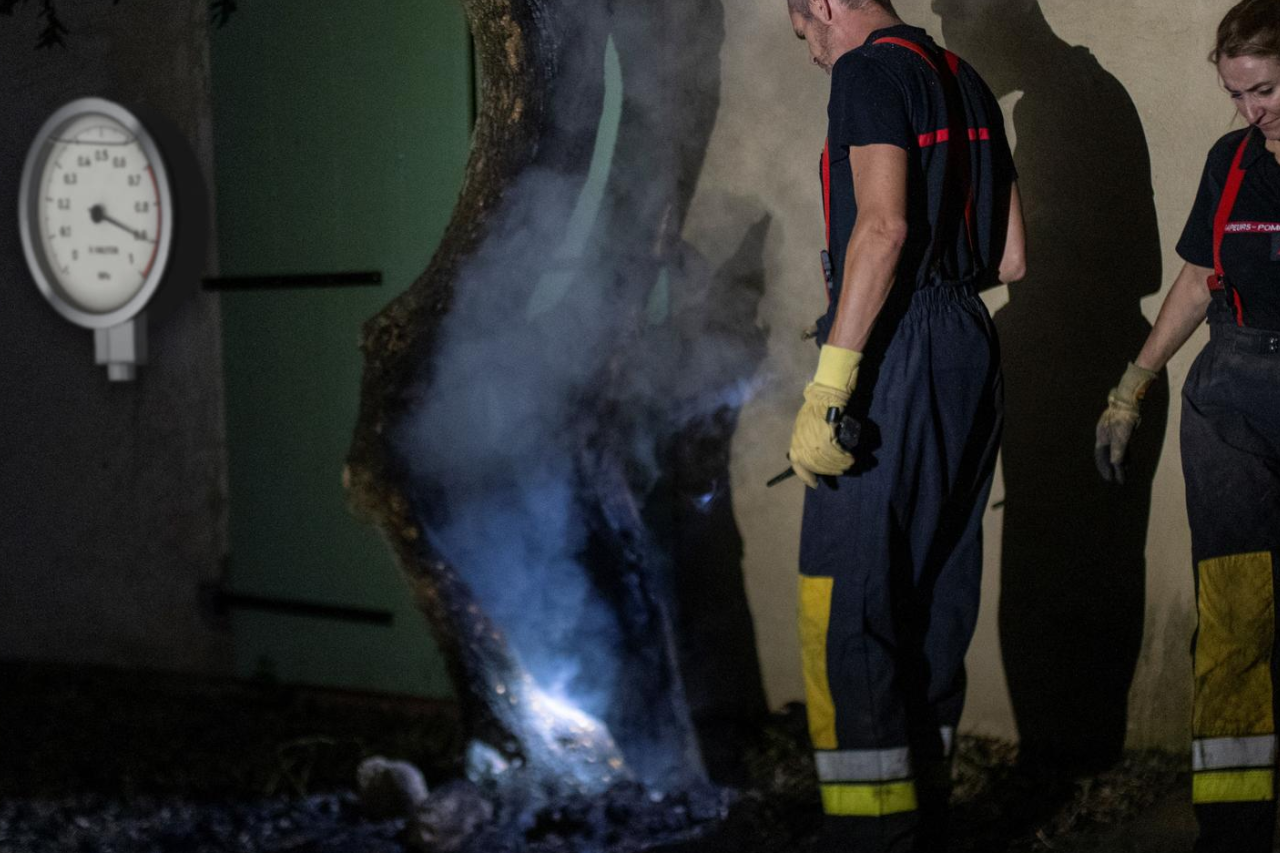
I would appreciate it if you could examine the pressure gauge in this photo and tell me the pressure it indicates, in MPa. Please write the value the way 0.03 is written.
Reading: 0.9
